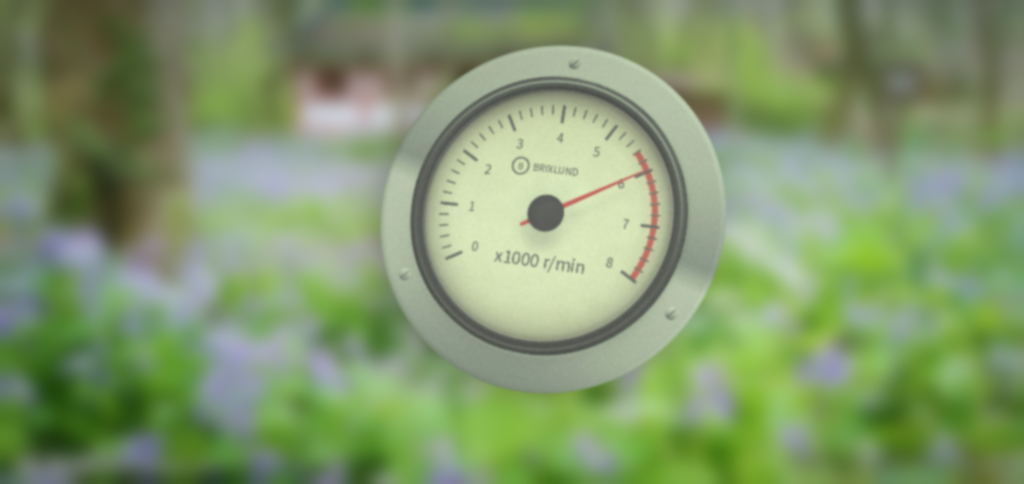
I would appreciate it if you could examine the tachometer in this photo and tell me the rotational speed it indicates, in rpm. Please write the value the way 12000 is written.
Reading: 6000
